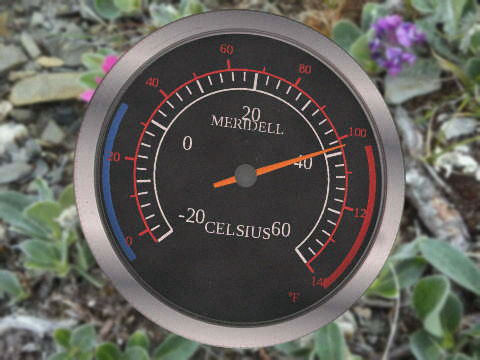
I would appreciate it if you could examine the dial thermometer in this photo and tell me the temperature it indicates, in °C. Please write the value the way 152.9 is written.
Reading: 39
